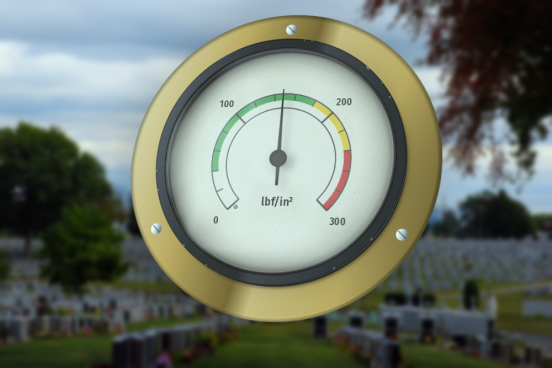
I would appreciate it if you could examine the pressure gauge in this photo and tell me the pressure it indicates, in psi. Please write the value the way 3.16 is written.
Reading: 150
